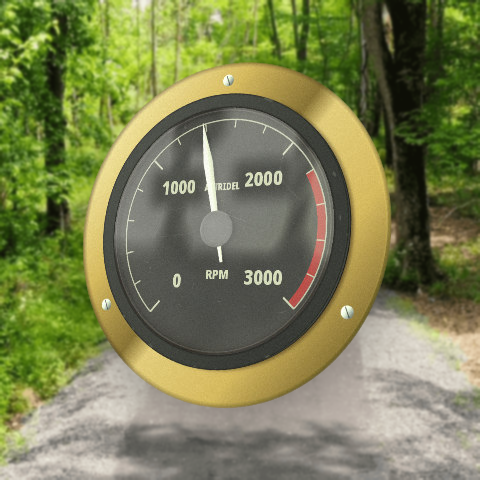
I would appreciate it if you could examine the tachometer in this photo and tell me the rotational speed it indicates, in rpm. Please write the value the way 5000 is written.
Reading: 1400
